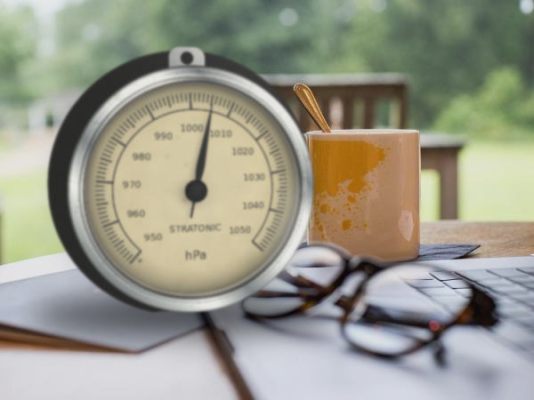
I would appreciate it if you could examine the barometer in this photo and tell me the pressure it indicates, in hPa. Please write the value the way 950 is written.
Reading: 1005
